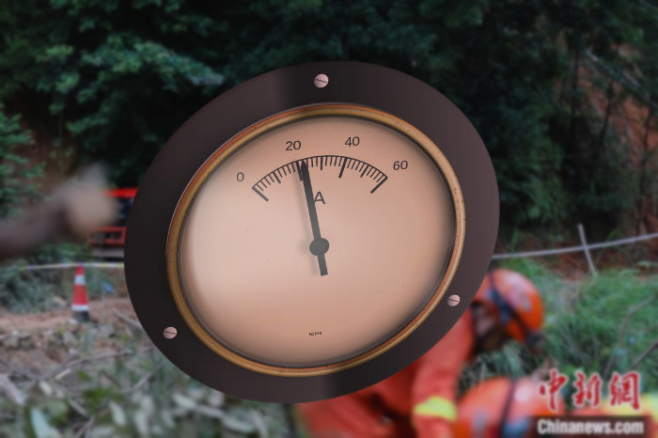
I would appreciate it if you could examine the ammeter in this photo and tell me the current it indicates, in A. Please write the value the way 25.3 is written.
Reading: 22
